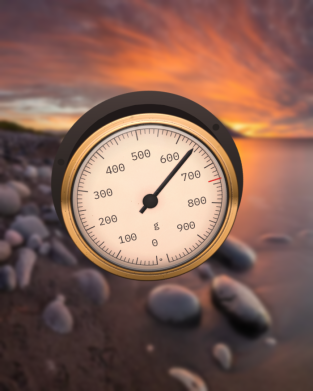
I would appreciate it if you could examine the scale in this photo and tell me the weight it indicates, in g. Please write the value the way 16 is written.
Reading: 640
